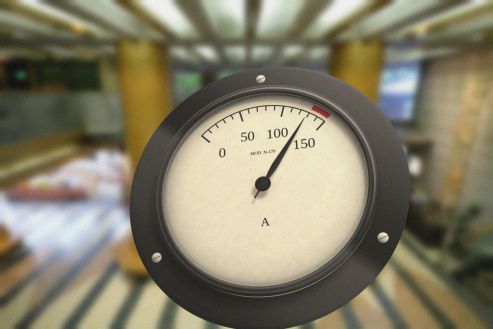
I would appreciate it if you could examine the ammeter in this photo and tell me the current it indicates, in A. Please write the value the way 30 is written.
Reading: 130
